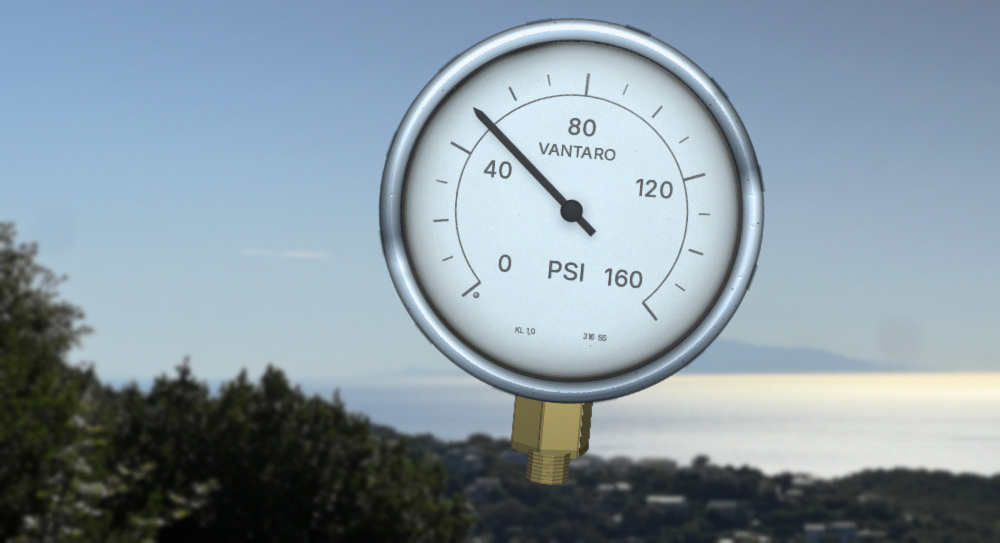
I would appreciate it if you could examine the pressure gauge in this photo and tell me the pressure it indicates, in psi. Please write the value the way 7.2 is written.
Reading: 50
